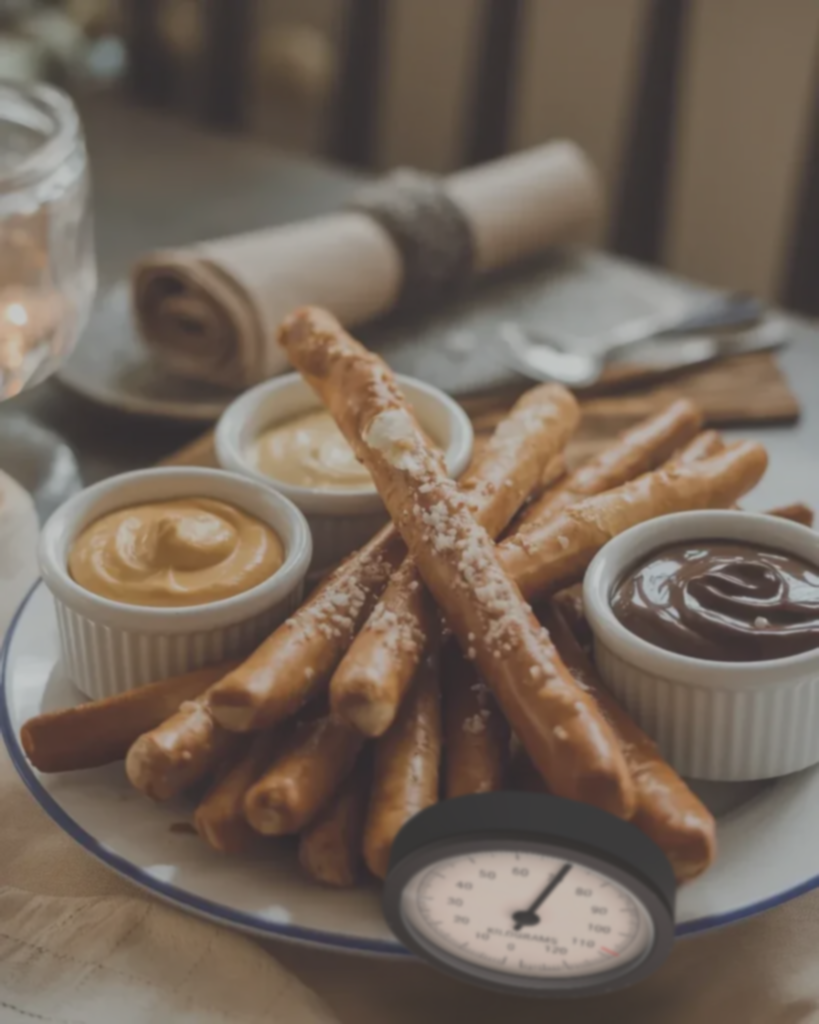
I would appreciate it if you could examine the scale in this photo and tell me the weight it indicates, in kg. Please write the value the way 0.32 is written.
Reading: 70
